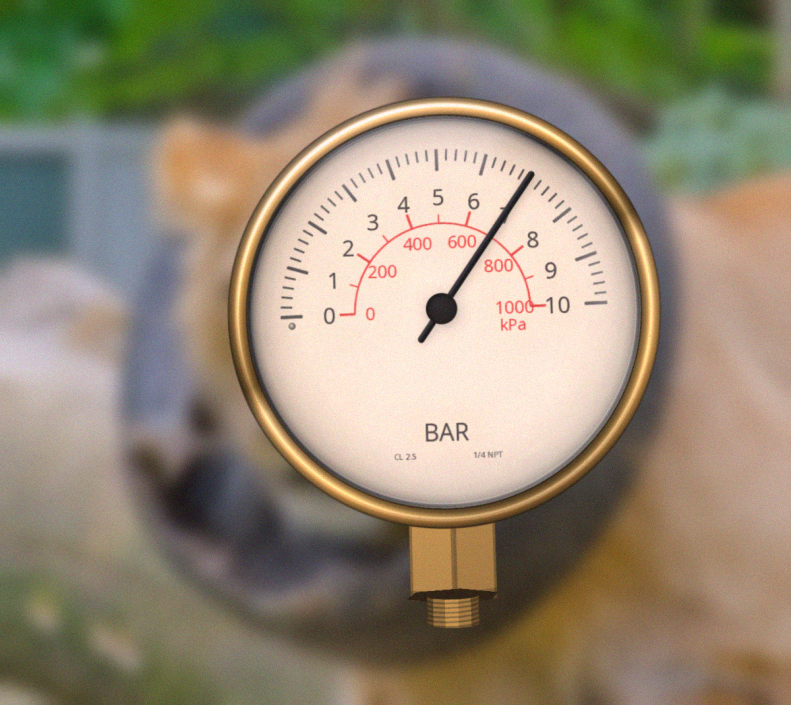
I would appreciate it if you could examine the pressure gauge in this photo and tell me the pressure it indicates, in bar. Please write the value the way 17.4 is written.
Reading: 7
